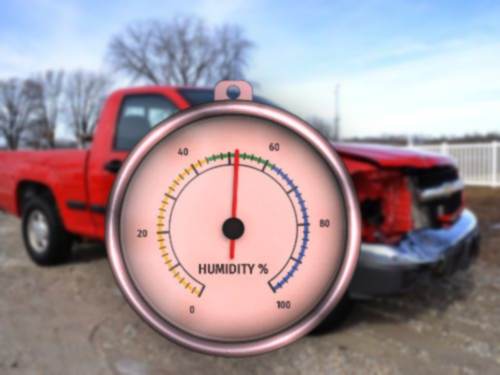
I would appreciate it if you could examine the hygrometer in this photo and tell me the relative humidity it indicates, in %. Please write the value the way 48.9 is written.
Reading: 52
